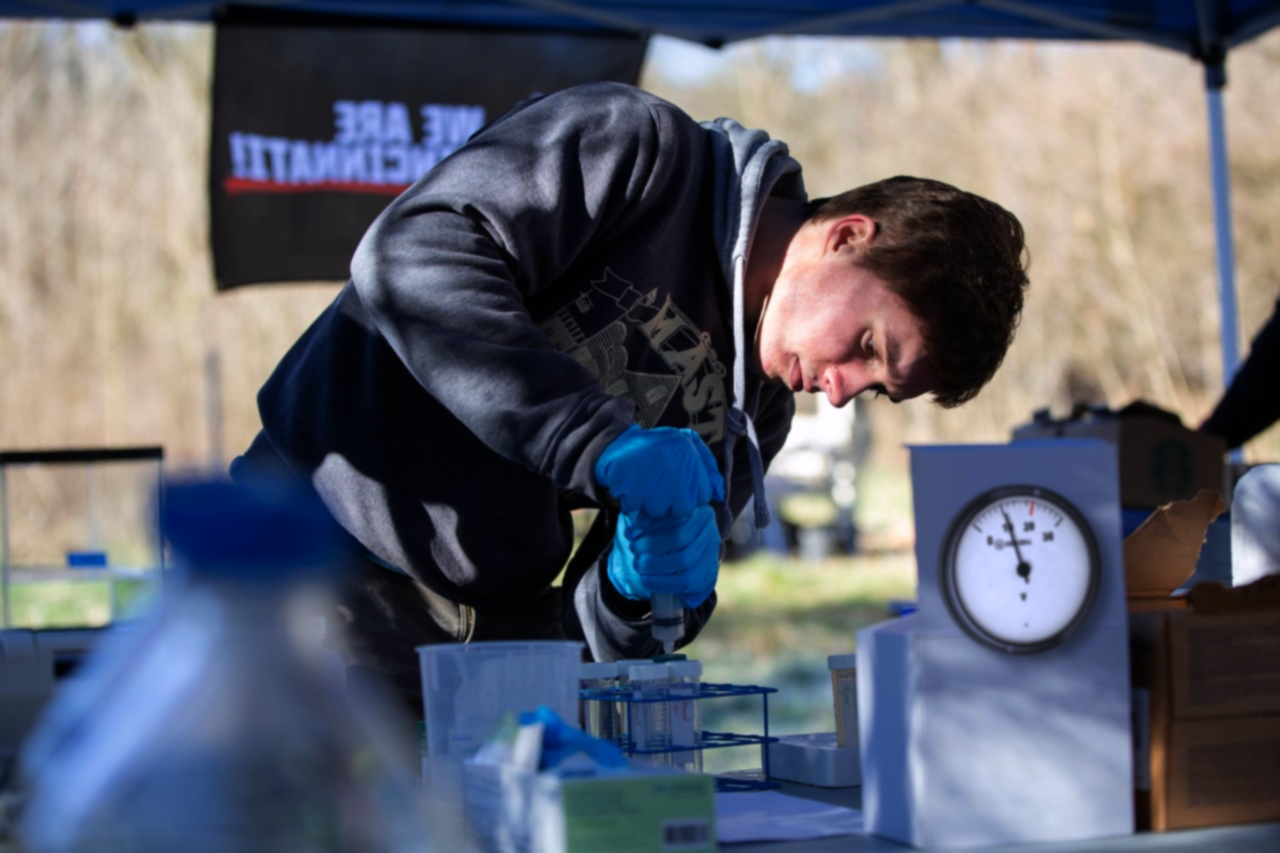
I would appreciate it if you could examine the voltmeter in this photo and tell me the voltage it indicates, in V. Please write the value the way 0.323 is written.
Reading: 10
